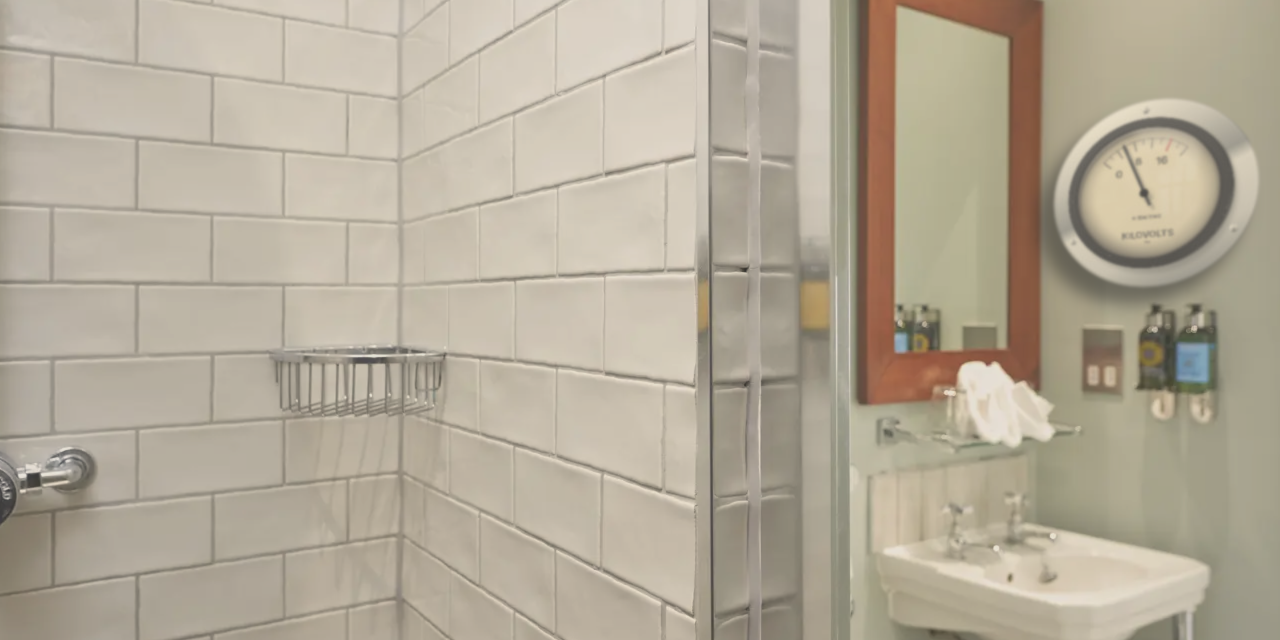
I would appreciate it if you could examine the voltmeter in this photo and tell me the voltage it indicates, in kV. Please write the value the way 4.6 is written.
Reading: 6
